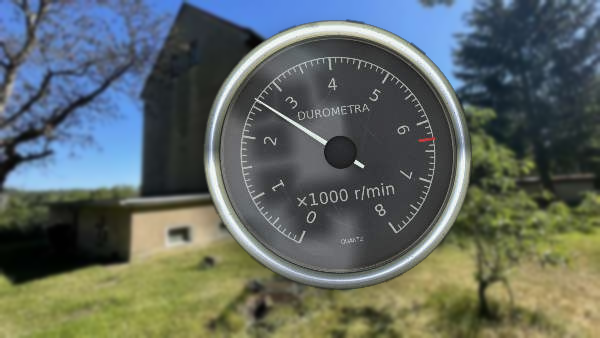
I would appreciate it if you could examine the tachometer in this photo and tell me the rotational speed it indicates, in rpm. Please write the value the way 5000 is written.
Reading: 2600
